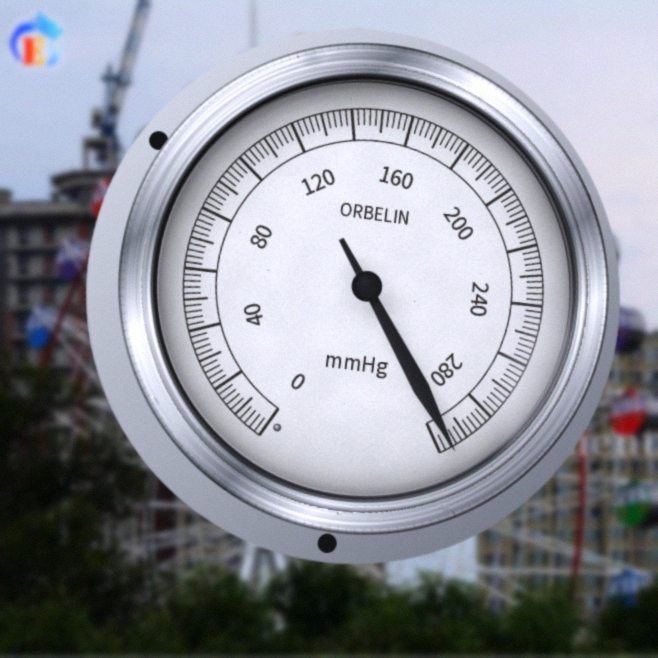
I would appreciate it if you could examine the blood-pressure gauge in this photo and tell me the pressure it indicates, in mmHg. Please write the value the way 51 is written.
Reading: 296
